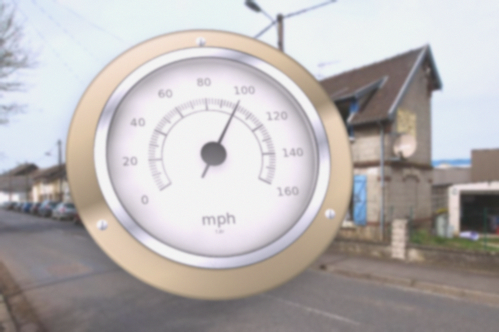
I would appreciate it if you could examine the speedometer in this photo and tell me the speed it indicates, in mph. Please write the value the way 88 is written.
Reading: 100
